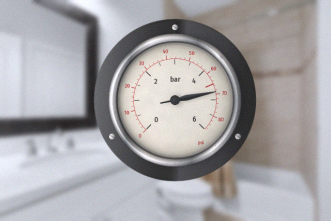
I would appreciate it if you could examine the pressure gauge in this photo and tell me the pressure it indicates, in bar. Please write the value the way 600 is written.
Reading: 4.75
